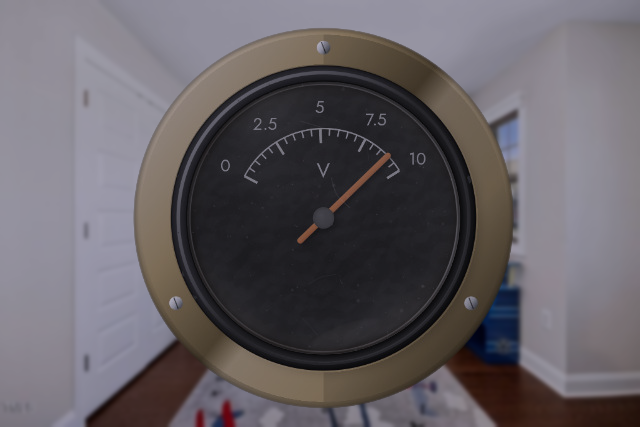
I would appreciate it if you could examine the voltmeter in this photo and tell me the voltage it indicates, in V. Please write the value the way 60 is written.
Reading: 9
